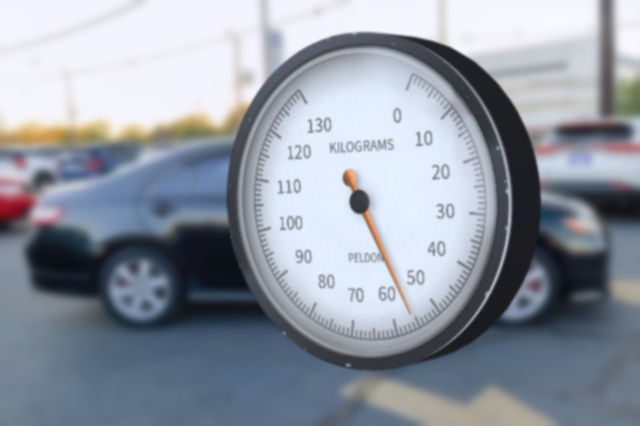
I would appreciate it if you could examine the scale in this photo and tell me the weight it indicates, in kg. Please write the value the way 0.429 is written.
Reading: 55
